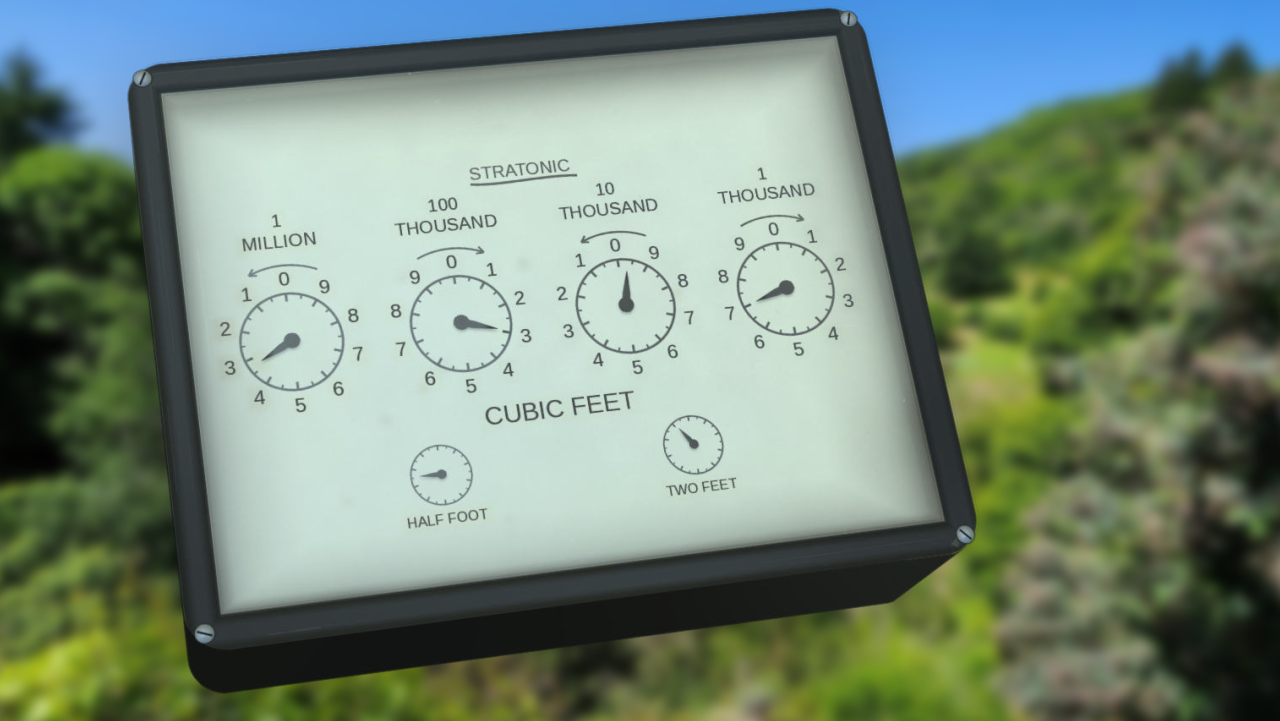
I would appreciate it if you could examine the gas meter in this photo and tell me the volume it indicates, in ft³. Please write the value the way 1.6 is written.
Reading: 329700
